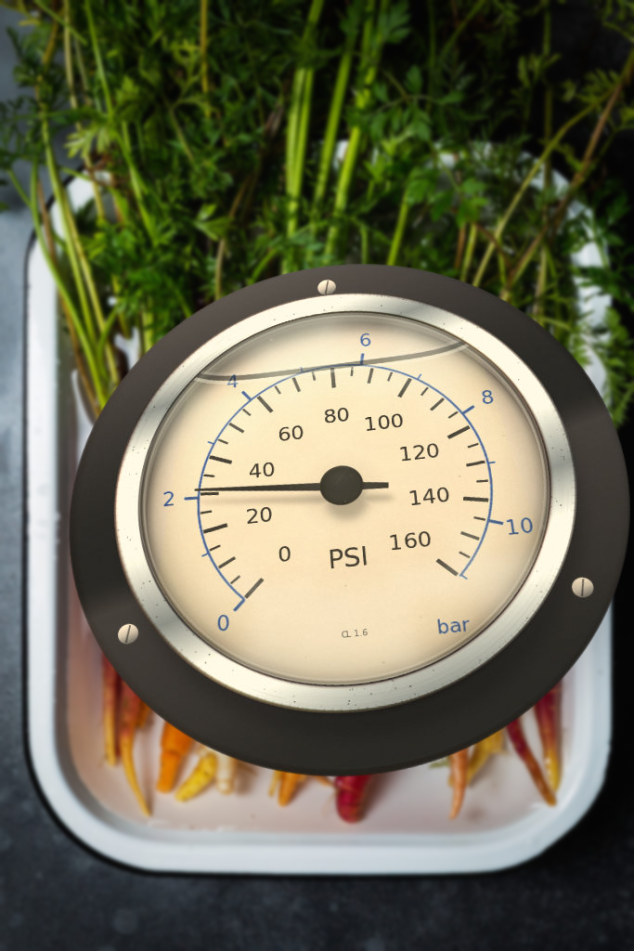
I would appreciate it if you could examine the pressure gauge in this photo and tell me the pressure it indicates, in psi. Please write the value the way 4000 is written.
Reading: 30
